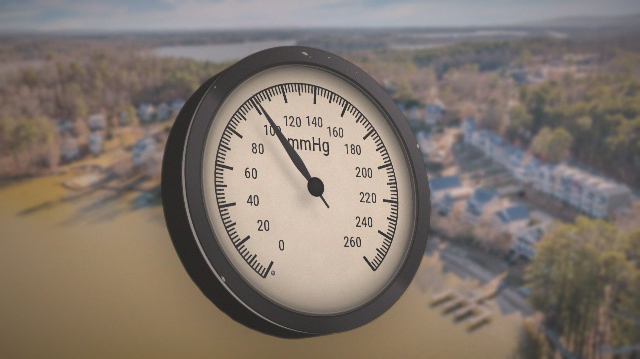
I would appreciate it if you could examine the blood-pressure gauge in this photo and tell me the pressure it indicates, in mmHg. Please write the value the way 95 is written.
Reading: 100
